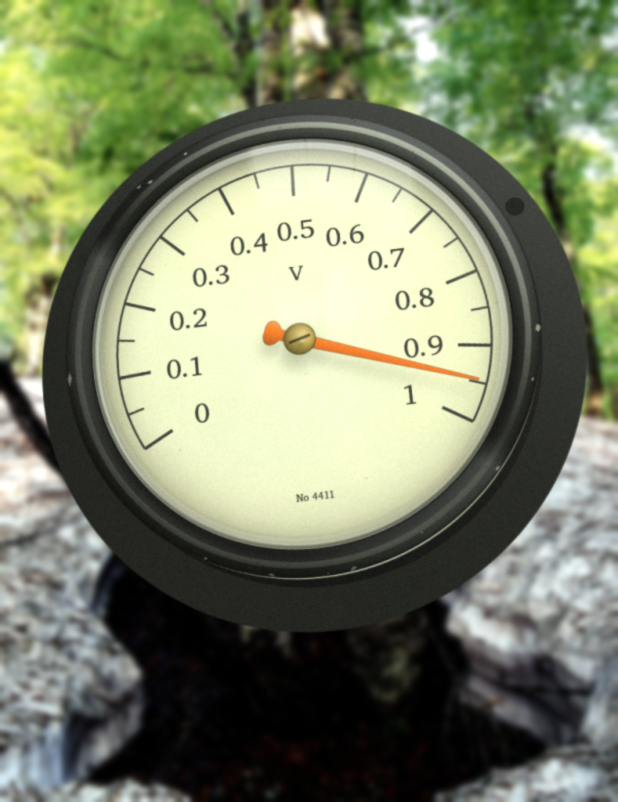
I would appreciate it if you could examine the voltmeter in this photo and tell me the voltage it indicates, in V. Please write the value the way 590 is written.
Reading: 0.95
